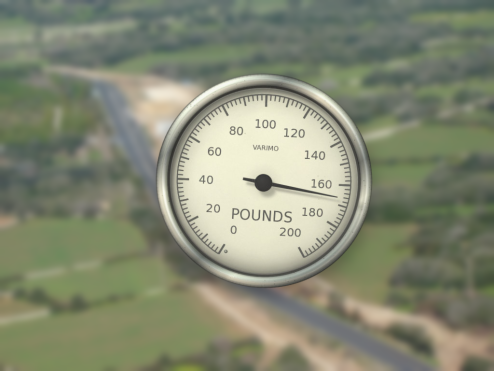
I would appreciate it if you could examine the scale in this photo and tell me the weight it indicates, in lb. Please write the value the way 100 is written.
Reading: 166
